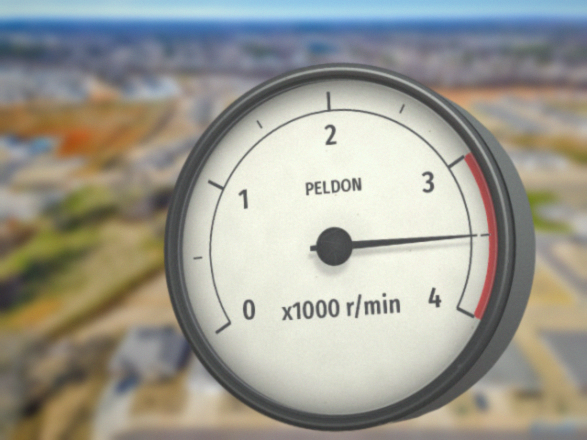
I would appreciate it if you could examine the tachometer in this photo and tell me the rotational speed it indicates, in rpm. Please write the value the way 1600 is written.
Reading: 3500
